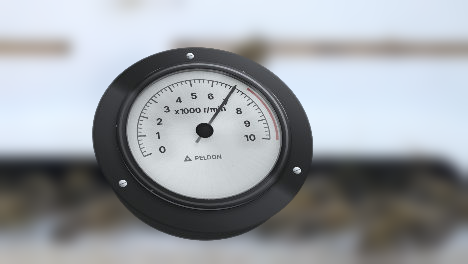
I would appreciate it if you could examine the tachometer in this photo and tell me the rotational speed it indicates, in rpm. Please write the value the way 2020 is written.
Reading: 7000
